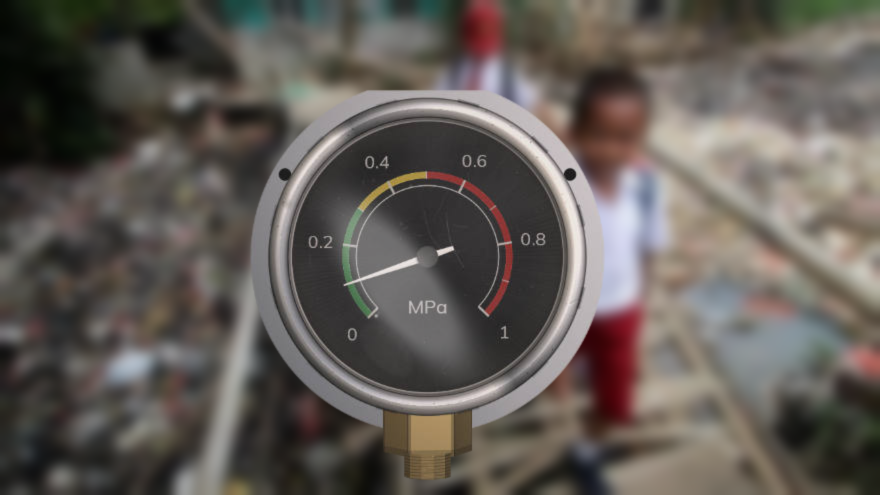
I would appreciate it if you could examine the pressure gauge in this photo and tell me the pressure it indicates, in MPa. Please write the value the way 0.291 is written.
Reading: 0.1
